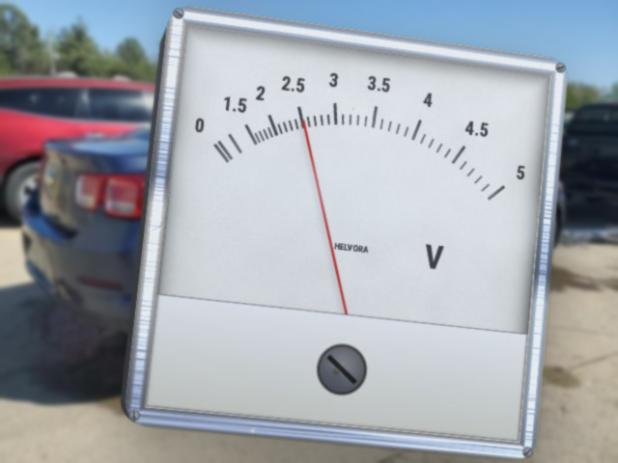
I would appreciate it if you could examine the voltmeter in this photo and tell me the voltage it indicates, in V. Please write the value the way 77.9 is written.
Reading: 2.5
